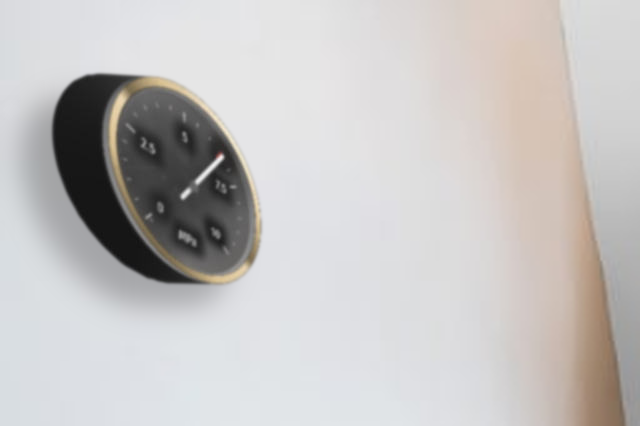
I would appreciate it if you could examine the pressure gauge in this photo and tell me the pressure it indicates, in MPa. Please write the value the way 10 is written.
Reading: 6.5
